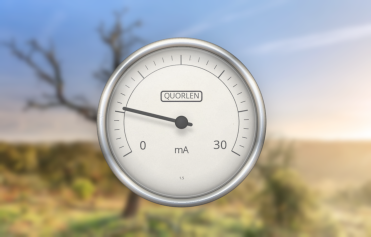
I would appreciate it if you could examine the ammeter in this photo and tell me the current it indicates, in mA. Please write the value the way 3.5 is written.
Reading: 5.5
